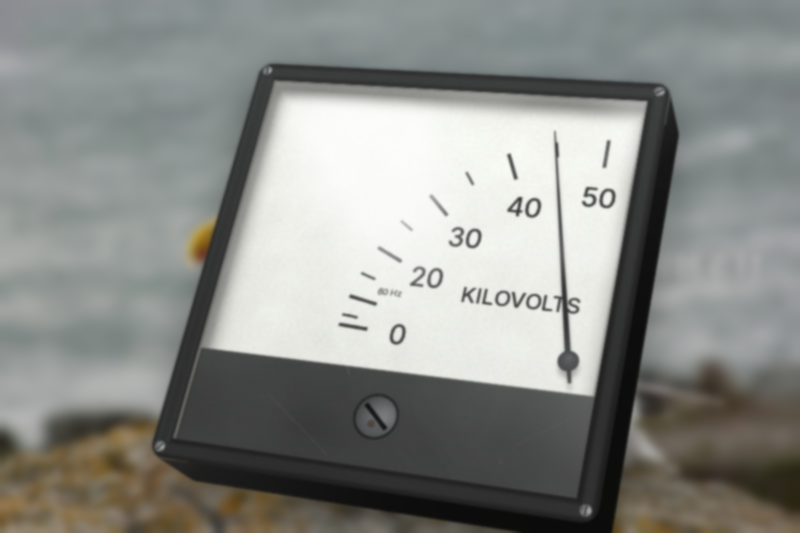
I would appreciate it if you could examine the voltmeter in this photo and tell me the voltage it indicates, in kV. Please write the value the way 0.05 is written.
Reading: 45
